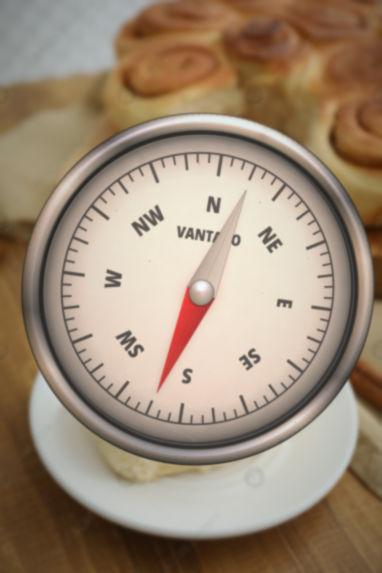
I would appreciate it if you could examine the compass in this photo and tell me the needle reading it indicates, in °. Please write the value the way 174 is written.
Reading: 195
